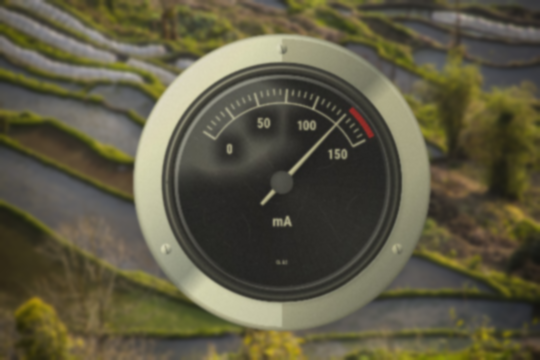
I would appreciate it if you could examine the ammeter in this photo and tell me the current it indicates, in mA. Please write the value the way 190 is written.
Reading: 125
